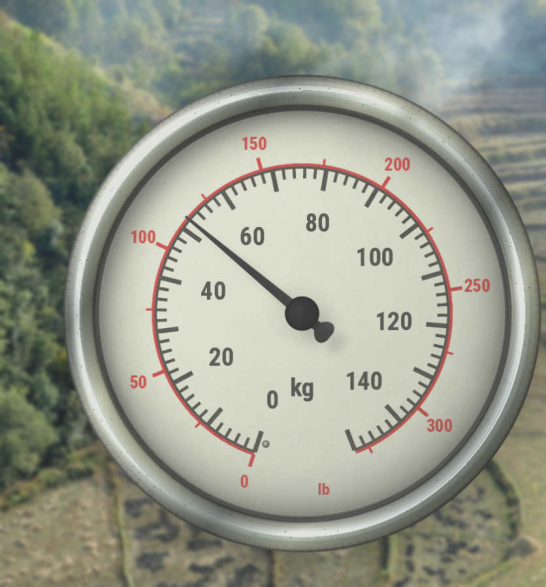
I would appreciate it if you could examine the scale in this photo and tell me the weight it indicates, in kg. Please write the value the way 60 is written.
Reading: 52
